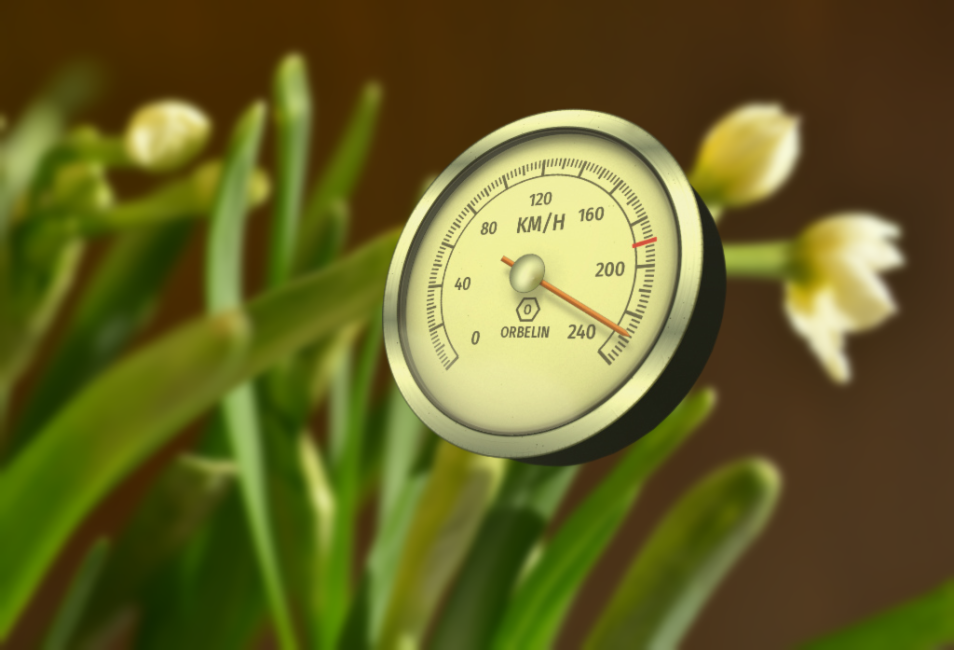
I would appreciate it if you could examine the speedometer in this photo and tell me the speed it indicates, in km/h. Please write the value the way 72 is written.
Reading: 228
